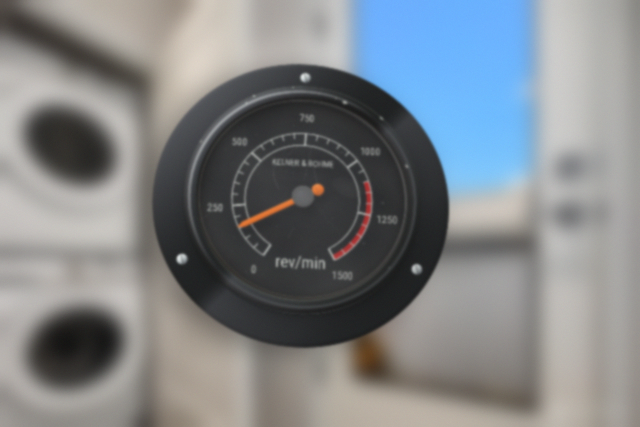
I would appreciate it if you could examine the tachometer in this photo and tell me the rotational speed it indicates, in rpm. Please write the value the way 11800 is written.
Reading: 150
